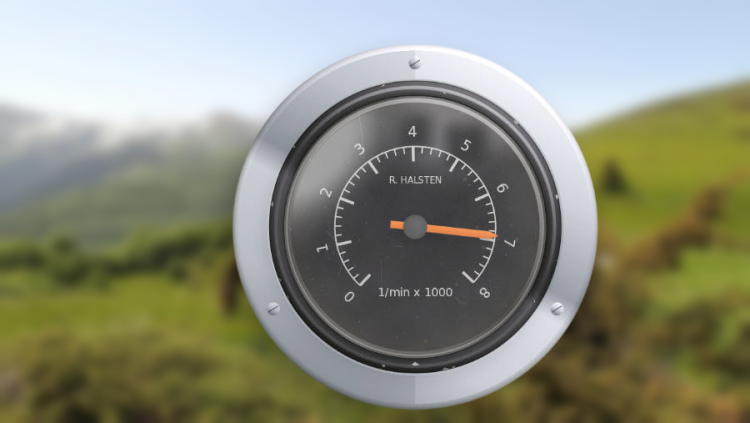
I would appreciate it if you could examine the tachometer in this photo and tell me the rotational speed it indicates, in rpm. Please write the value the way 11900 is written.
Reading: 6900
